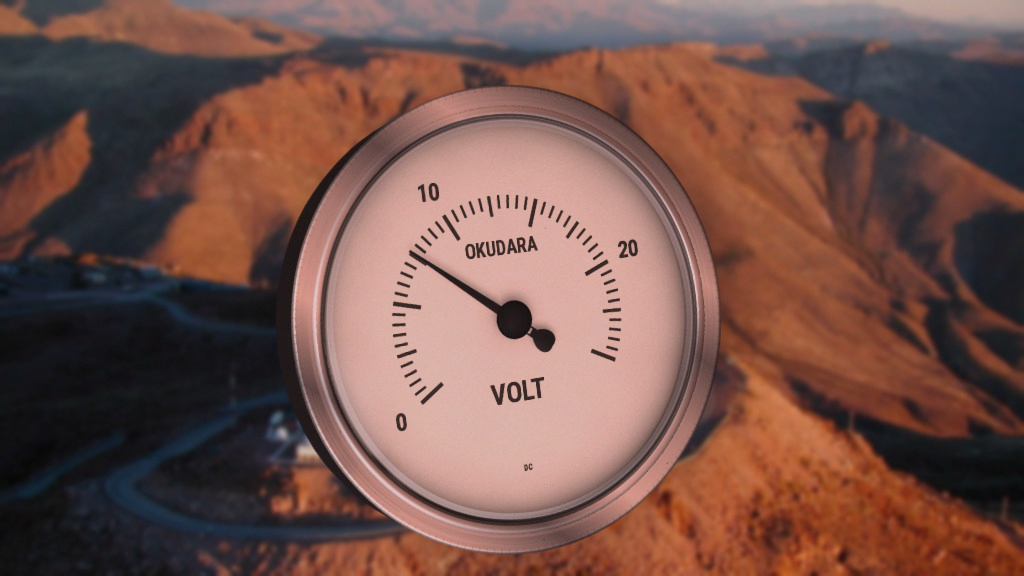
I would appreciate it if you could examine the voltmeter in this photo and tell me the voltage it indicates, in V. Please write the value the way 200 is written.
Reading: 7.5
